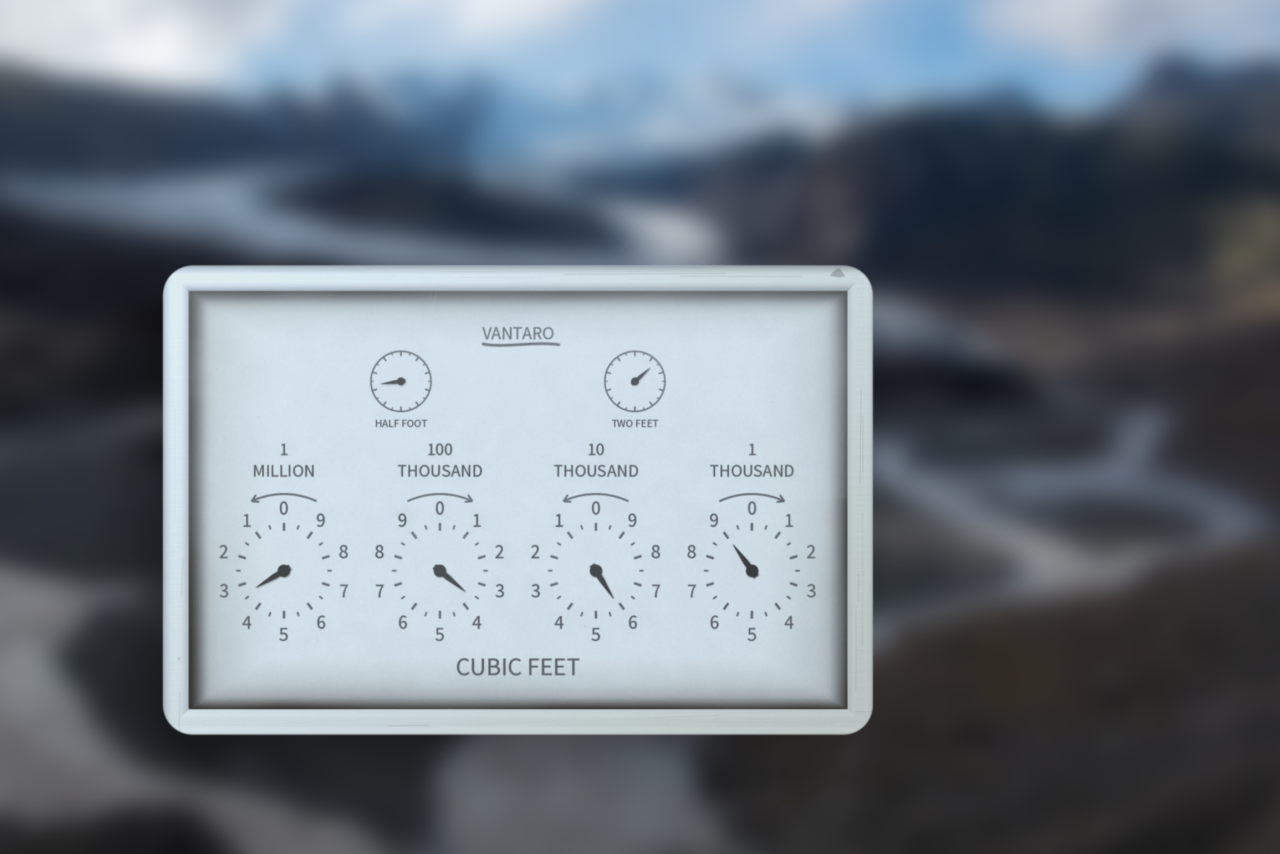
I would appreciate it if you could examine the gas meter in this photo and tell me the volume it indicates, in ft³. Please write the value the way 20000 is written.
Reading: 335900
